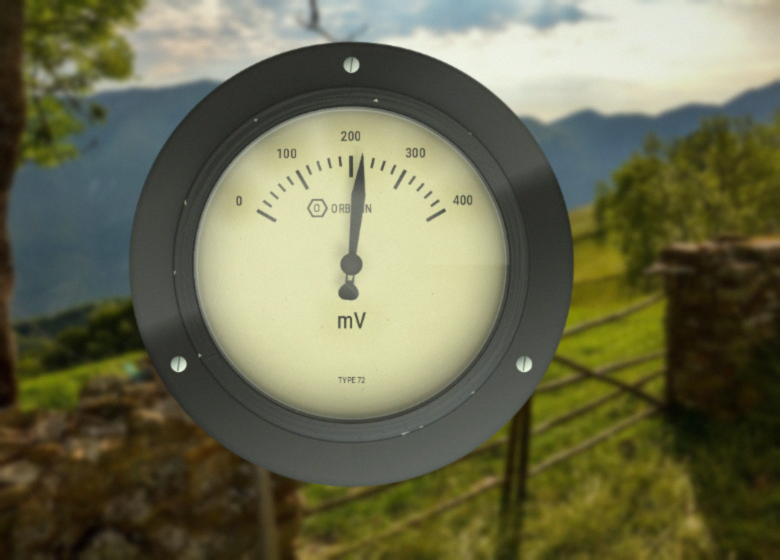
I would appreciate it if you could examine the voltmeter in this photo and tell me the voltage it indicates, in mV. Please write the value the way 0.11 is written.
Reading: 220
